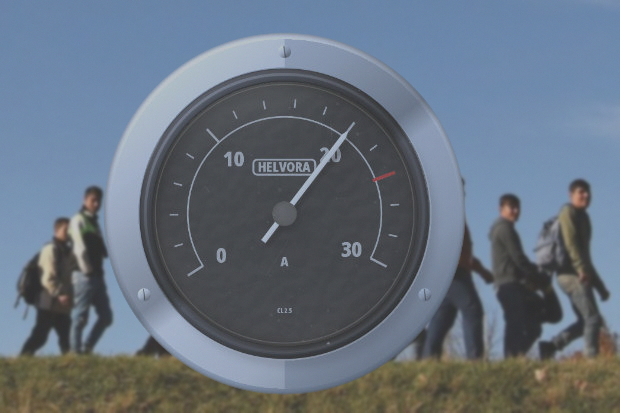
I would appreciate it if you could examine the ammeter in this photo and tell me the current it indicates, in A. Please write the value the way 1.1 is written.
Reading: 20
